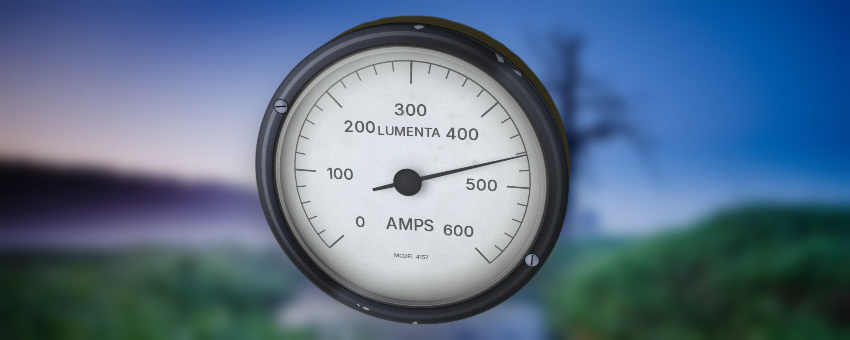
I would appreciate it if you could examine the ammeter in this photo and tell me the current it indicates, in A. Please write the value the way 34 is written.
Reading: 460
